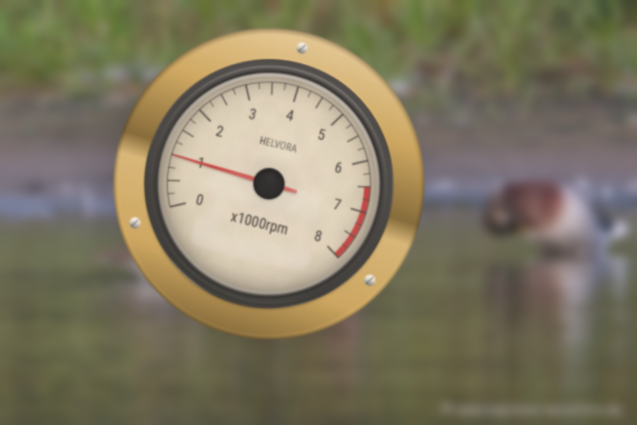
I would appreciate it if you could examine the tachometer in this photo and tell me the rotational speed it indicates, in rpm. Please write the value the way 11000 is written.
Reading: 1000
